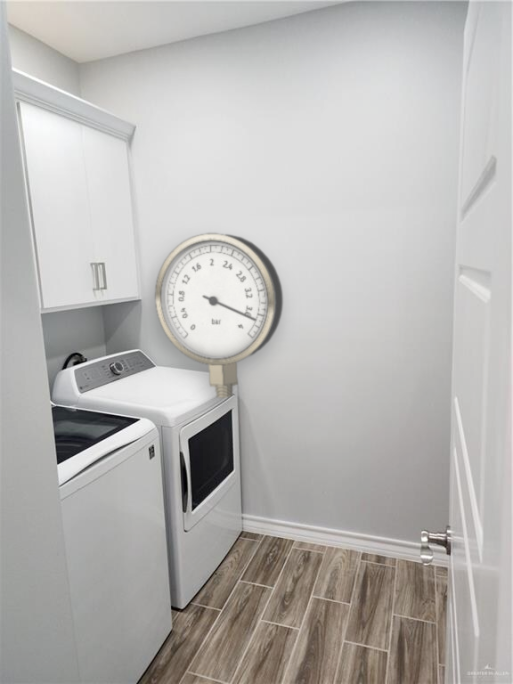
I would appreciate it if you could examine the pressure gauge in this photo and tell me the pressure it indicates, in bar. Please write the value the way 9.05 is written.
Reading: 3.7
